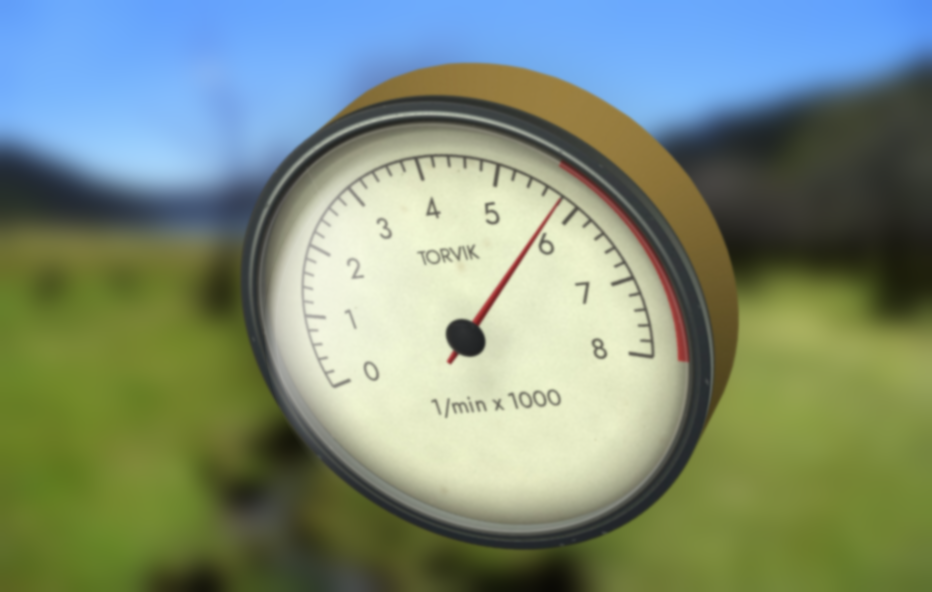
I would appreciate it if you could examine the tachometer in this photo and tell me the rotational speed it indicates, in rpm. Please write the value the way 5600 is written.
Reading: 5800
